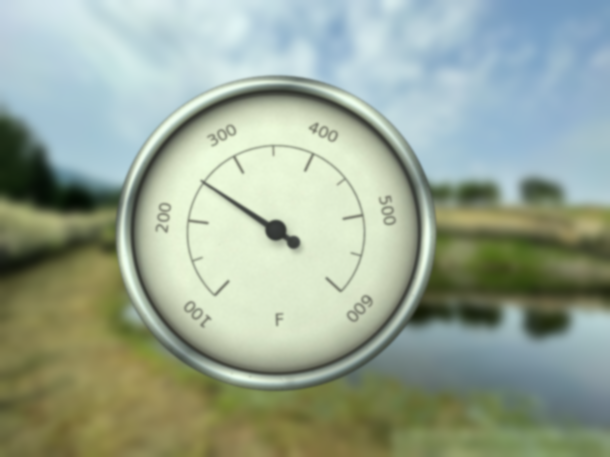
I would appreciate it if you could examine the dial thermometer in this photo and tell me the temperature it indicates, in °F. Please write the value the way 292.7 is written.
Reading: 250
